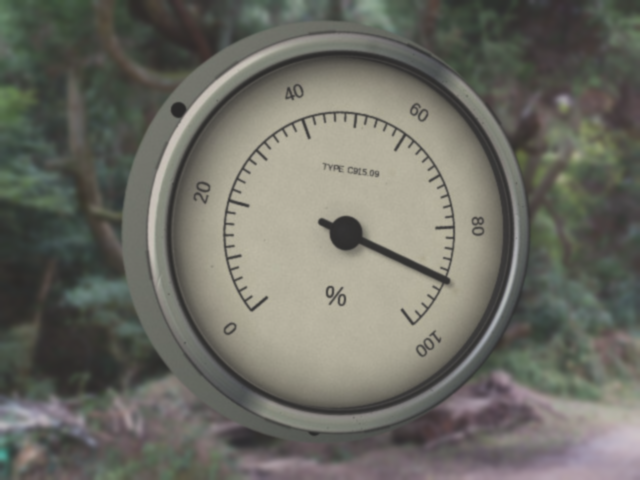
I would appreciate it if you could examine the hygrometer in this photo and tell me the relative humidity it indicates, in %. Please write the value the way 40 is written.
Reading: 90
